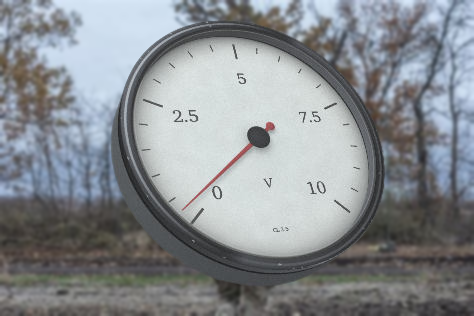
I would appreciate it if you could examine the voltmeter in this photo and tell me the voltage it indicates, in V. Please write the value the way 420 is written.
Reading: 0.25
